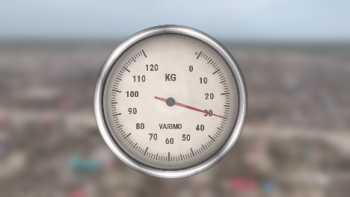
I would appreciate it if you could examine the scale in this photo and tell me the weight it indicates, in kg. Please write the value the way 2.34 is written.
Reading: 30
